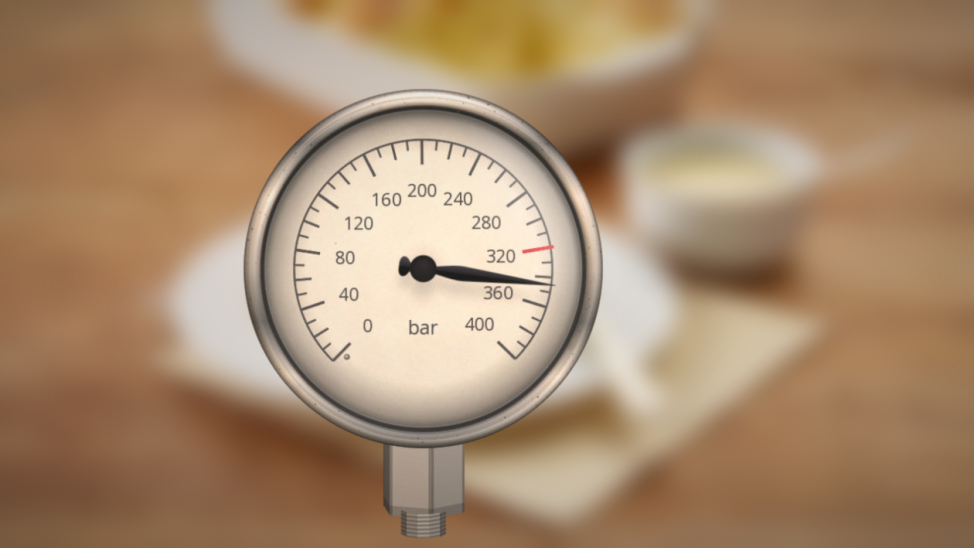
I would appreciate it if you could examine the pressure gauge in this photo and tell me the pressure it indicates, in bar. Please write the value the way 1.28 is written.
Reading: 345
